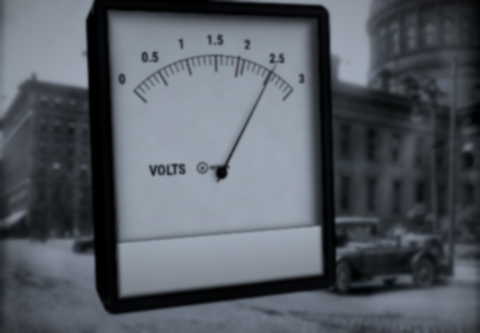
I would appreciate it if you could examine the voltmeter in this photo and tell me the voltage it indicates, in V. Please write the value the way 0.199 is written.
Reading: 2.5
